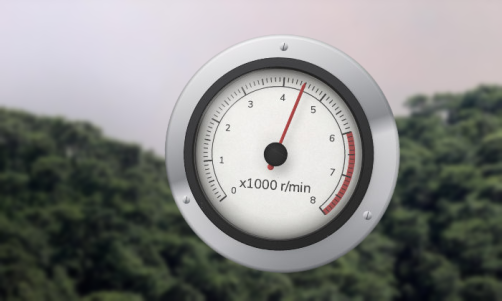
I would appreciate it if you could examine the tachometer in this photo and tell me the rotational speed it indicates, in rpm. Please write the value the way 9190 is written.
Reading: 4500
